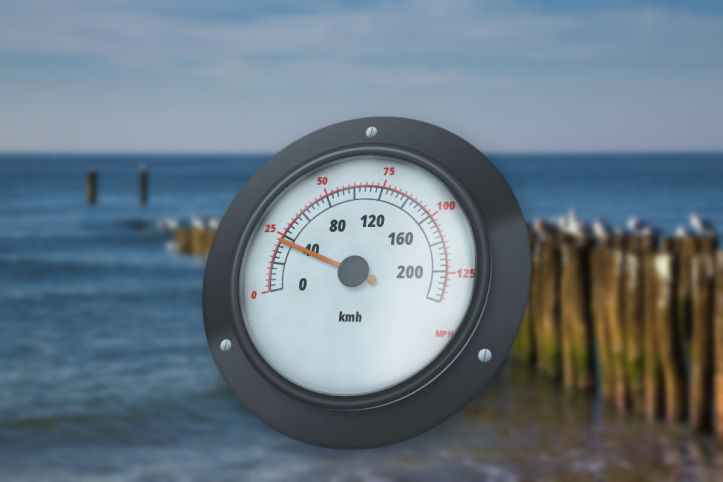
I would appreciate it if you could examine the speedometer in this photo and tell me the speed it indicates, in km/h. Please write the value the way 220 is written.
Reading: 36
